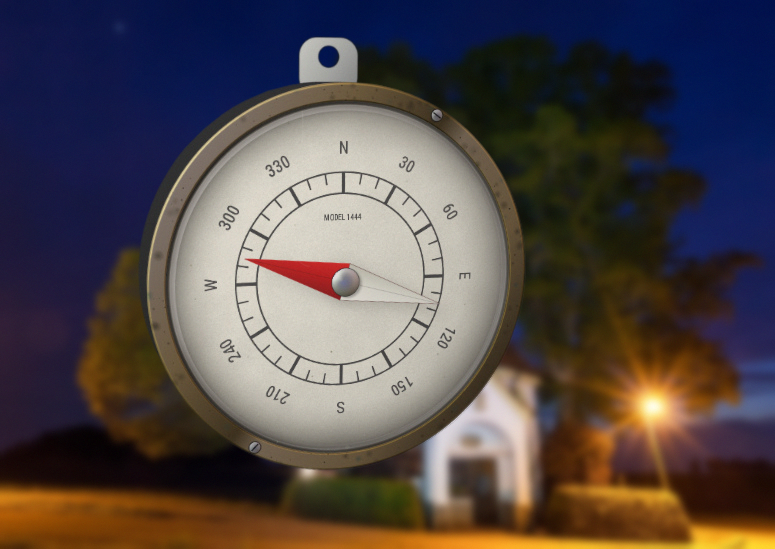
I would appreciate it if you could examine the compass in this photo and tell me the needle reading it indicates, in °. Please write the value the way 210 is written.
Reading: 285
